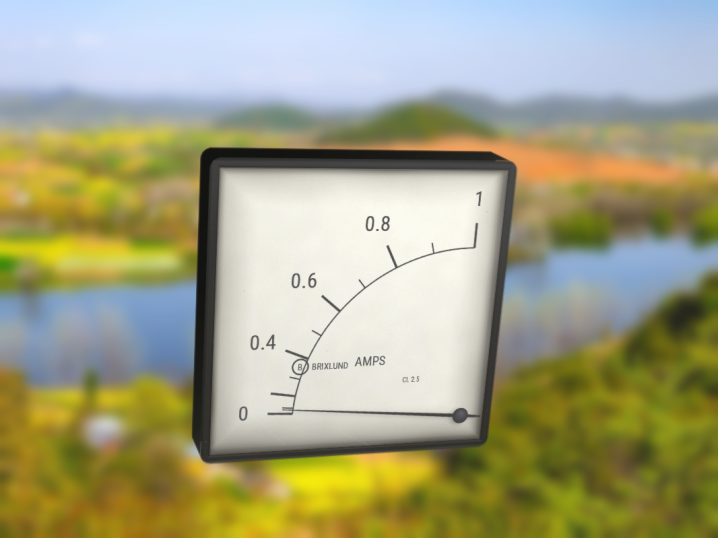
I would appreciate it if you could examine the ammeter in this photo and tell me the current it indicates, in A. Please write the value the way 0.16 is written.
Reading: 0.1
